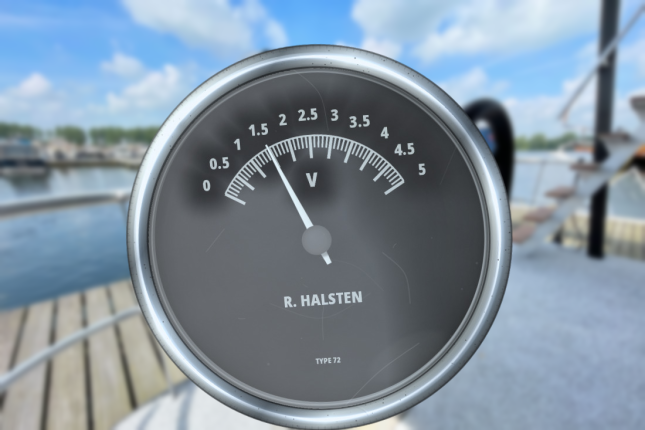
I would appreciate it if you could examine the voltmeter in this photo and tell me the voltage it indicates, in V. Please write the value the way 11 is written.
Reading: 1.5
